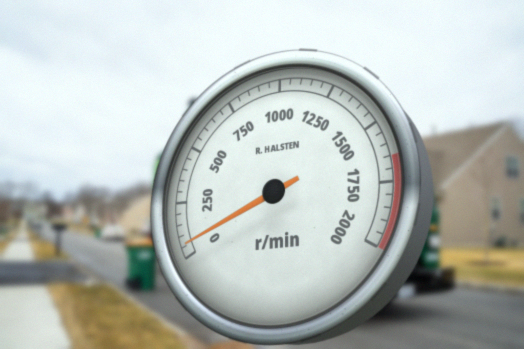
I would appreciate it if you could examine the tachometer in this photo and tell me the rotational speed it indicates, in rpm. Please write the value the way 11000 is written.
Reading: 50
